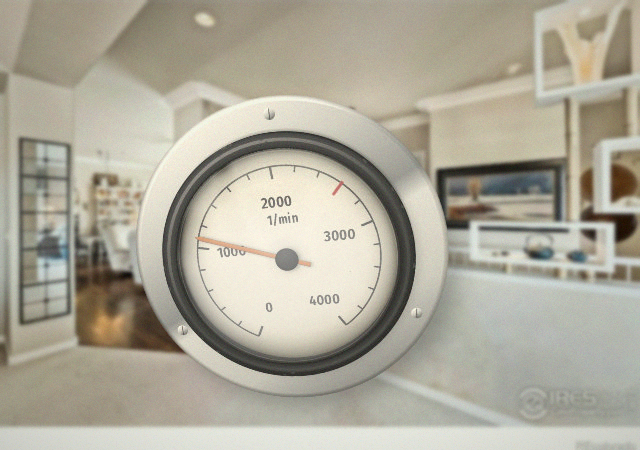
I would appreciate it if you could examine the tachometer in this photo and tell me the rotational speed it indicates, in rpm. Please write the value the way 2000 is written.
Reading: 1100
